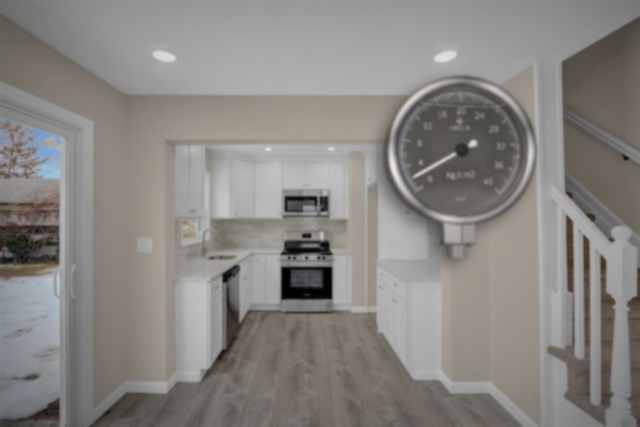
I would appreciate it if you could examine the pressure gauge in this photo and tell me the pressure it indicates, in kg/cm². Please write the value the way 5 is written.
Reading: 2
